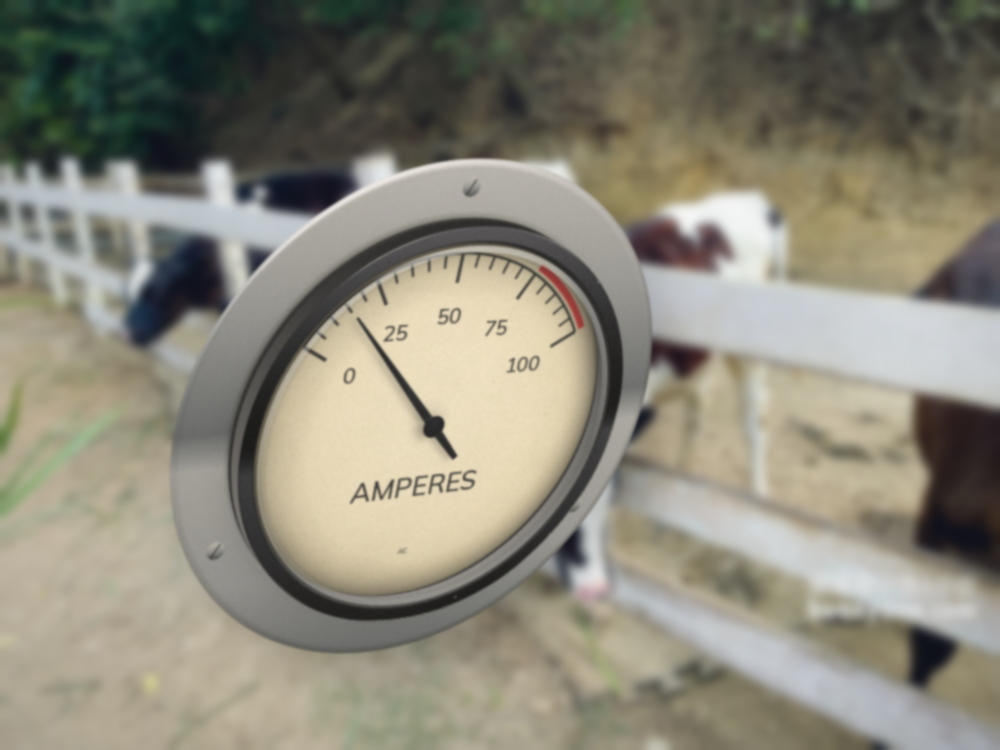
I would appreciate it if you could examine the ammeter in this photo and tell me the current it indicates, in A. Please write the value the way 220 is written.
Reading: 15
